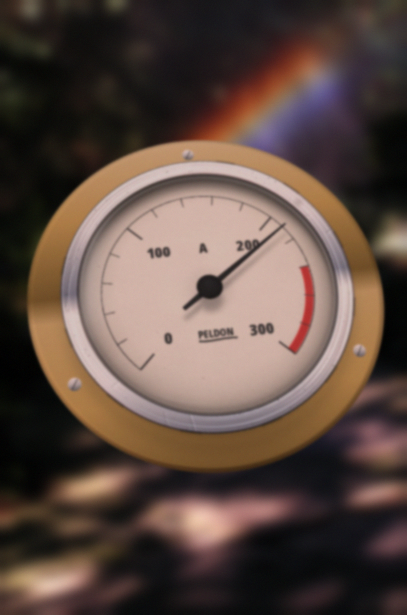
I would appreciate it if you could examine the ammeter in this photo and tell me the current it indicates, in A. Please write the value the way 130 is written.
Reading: 210
